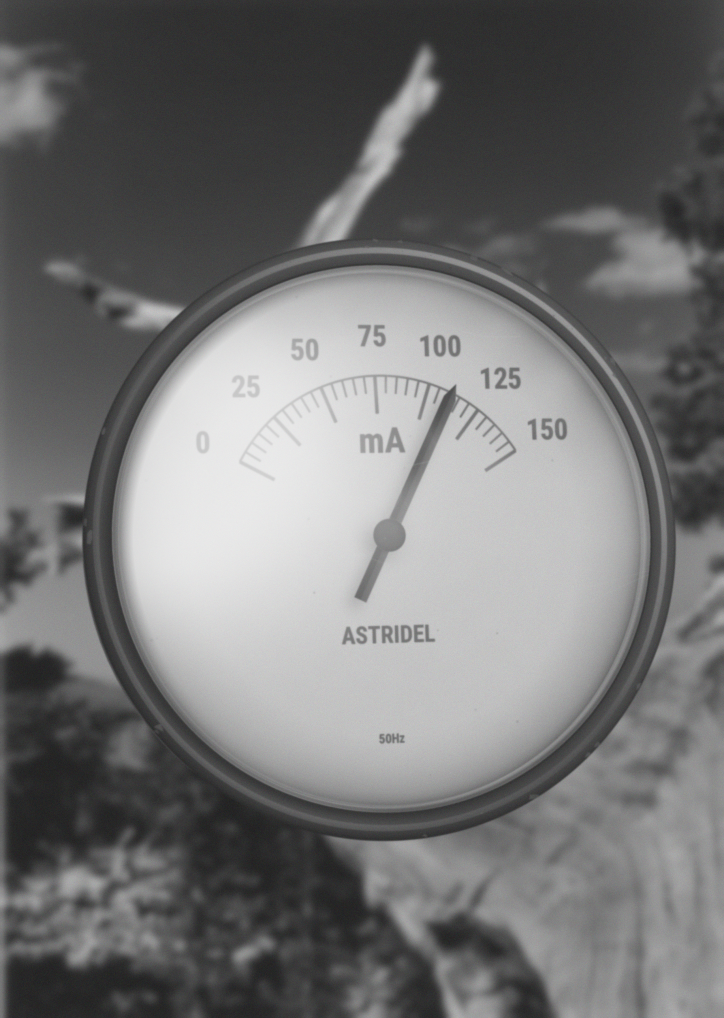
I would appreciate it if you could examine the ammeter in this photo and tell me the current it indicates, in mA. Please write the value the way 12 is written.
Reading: 110
